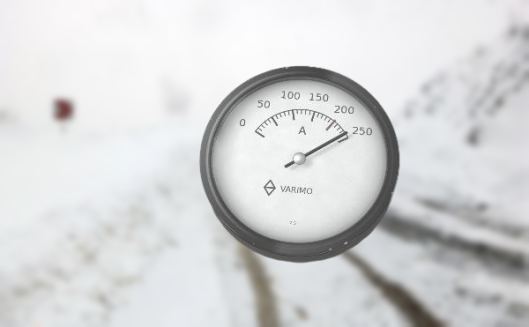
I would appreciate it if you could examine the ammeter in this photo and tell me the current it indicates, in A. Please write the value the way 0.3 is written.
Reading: 240
